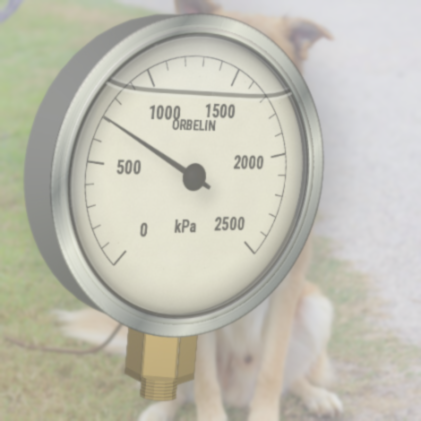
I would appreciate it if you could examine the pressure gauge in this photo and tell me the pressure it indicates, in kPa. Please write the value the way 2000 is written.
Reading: 700
